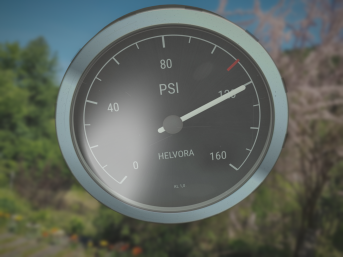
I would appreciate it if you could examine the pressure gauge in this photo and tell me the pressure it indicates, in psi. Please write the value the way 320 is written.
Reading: 120
